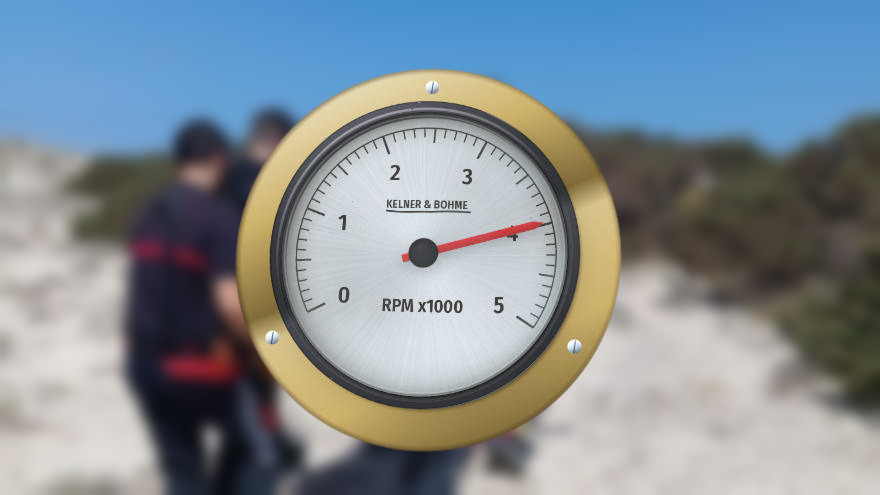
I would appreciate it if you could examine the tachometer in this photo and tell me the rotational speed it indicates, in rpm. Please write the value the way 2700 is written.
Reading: 4000
